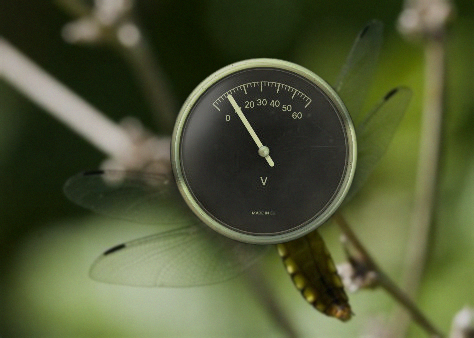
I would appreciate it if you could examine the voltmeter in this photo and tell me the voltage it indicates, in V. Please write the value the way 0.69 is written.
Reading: 10
